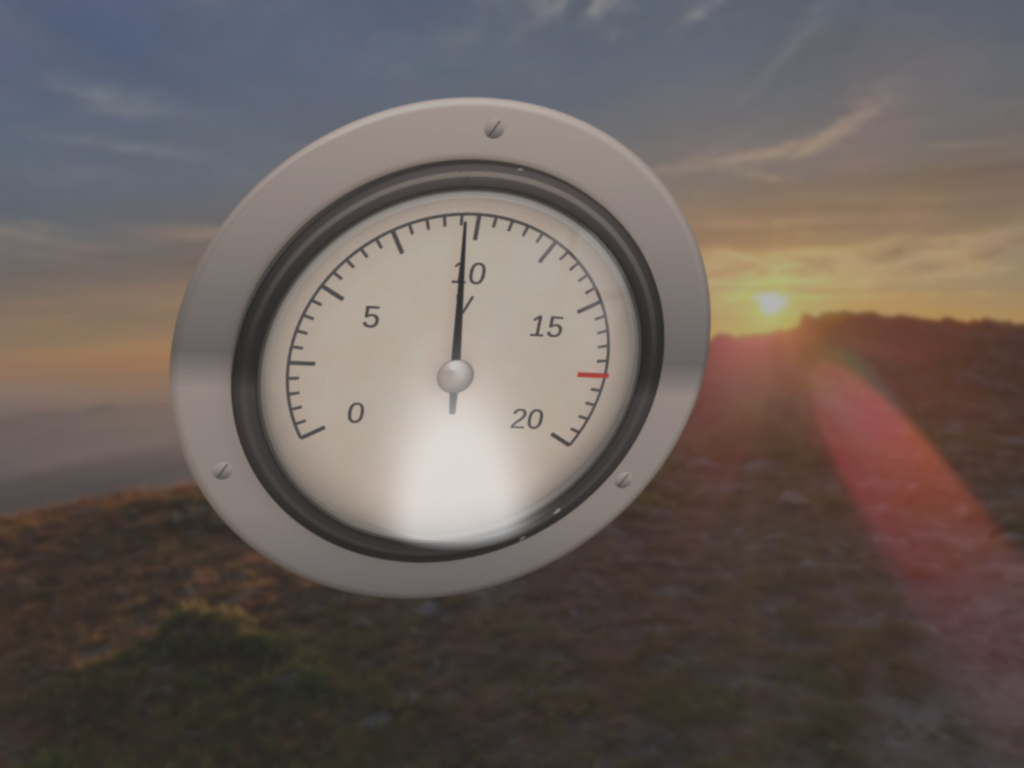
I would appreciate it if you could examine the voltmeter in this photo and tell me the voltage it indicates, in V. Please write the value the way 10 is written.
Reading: 9.5
